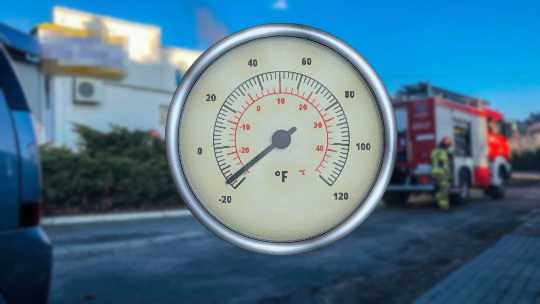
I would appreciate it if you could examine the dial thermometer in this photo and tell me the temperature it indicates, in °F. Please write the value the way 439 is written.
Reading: -16
